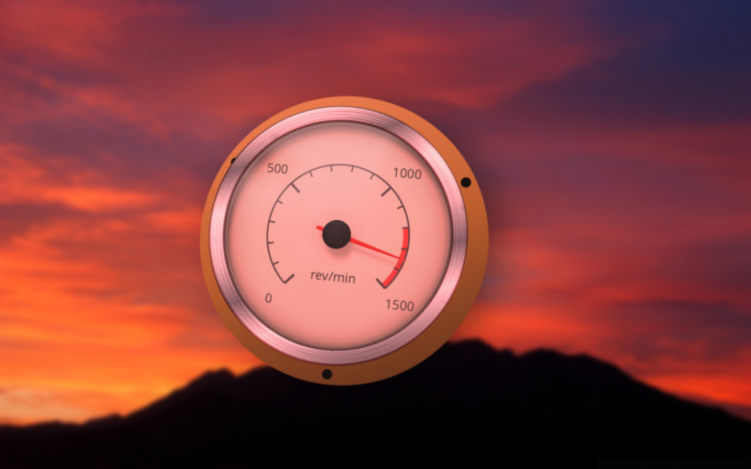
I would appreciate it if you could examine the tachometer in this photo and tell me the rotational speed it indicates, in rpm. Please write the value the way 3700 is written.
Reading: 1350
